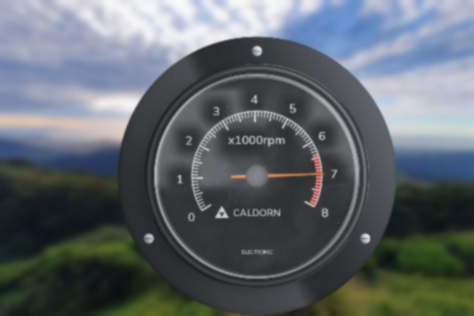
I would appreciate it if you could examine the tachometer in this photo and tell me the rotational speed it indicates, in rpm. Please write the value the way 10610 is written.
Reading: 7000
